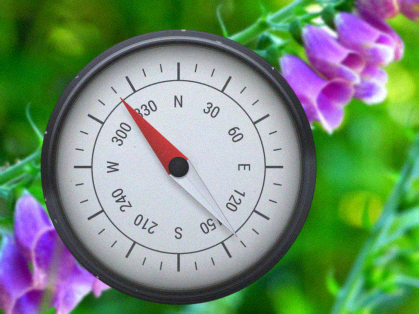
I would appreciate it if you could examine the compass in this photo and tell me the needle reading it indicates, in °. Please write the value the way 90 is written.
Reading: 320
